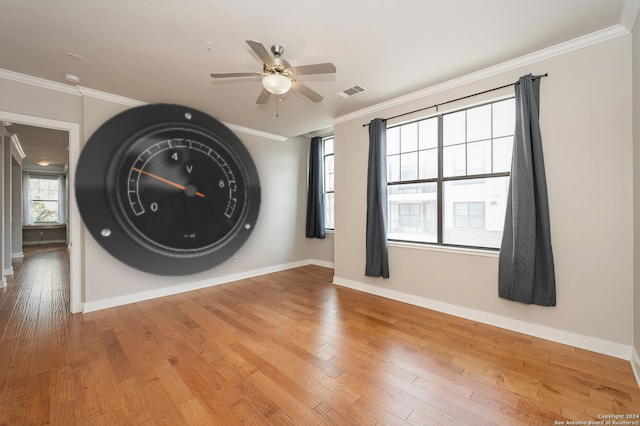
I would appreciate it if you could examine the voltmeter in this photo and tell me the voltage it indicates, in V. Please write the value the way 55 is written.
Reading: 2
